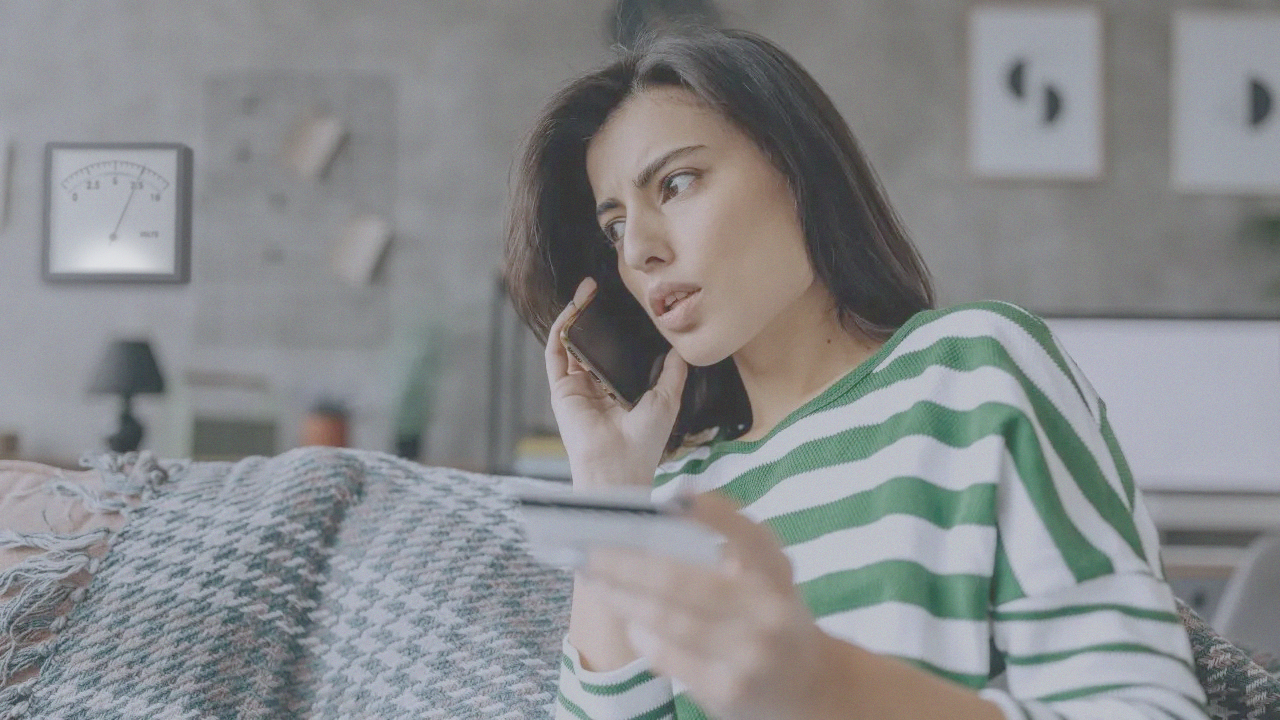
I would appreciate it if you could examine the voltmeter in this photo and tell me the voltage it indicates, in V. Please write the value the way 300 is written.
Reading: 7.5
